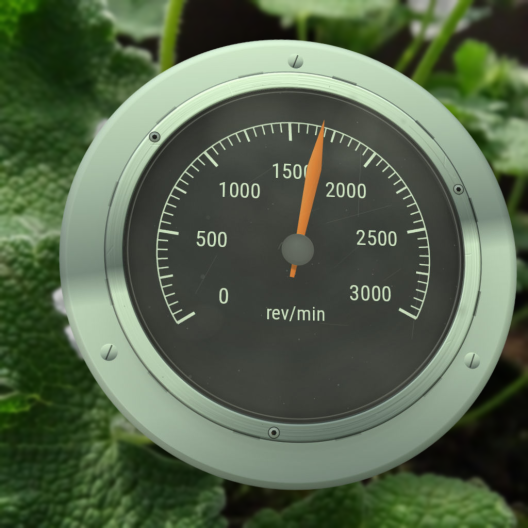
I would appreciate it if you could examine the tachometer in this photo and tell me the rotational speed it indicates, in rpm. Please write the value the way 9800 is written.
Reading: 1675
